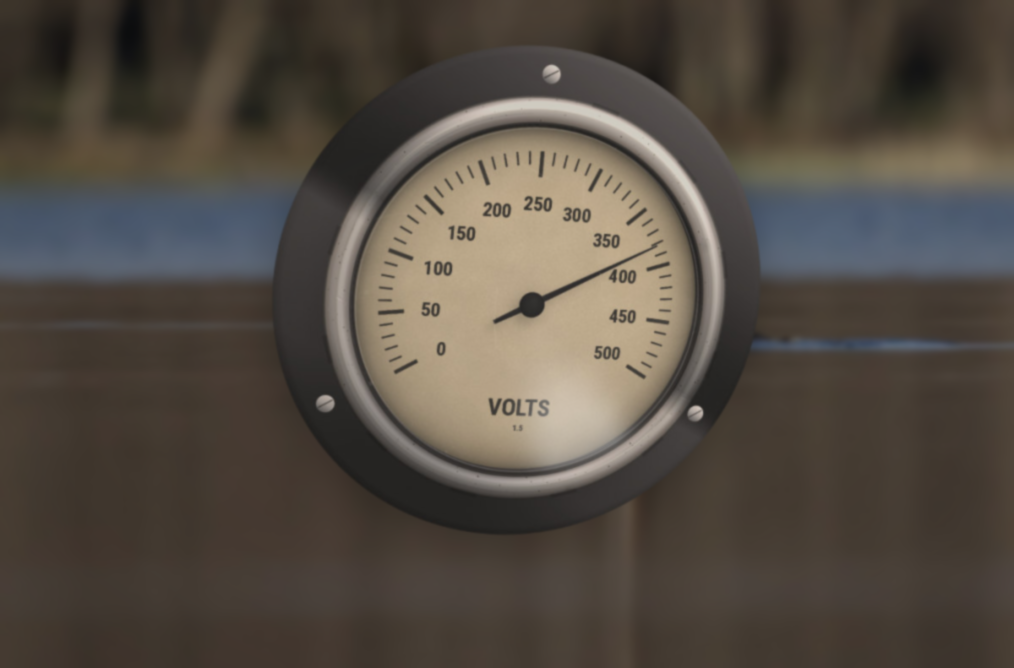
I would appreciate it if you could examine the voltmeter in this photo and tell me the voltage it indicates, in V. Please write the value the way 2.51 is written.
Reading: 380
